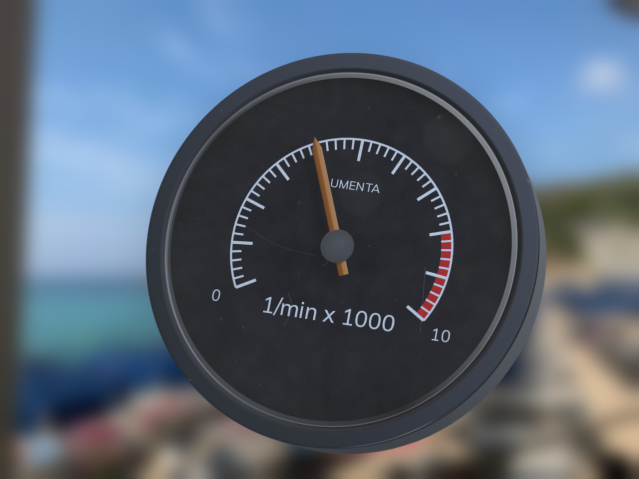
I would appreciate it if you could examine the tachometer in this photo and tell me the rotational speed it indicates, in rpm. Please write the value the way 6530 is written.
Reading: 4000
